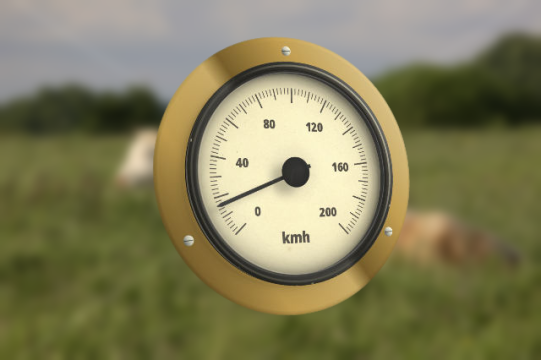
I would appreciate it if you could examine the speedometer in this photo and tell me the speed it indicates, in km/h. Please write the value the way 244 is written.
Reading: 16
